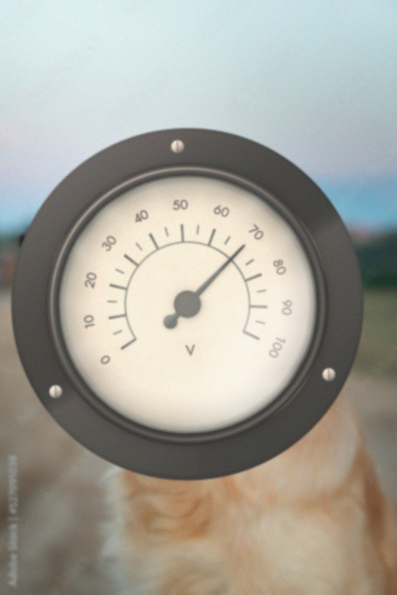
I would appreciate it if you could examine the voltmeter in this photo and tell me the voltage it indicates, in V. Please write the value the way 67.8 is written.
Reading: 70
